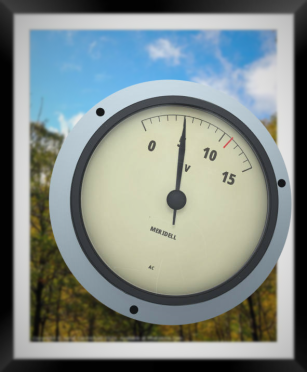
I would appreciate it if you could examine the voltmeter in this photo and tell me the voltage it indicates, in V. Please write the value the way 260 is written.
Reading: 5
